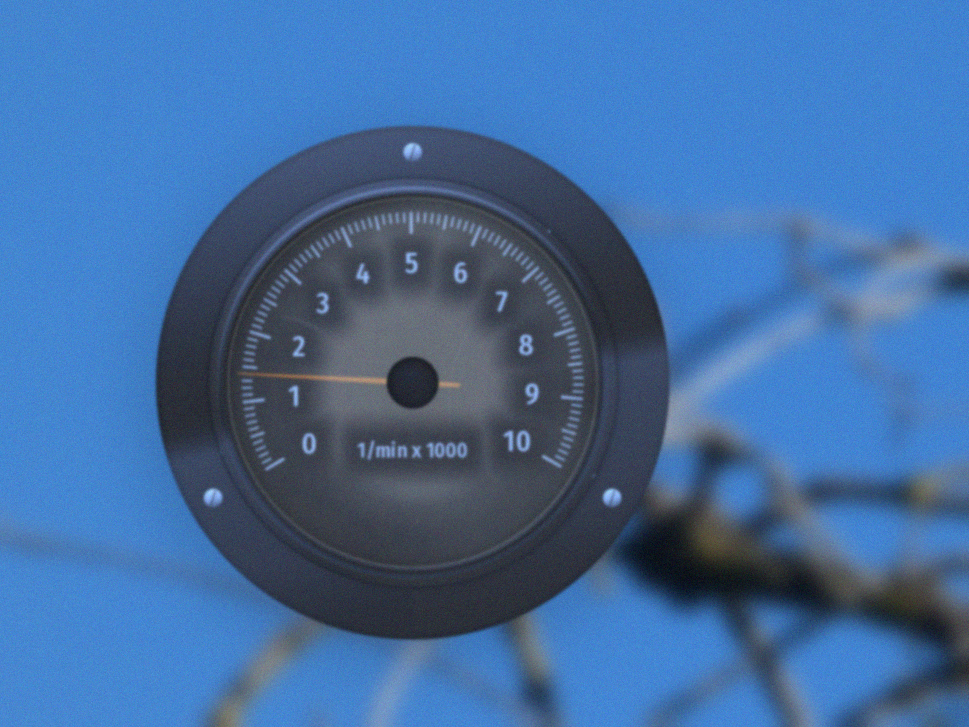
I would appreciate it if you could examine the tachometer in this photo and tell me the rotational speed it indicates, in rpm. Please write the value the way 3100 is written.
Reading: 1400
